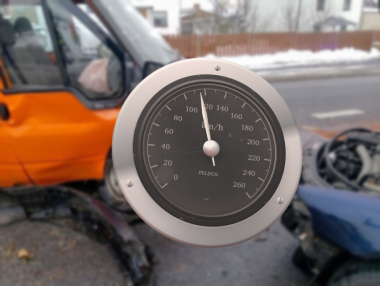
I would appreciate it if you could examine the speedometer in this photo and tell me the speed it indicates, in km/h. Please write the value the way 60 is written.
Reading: 115
